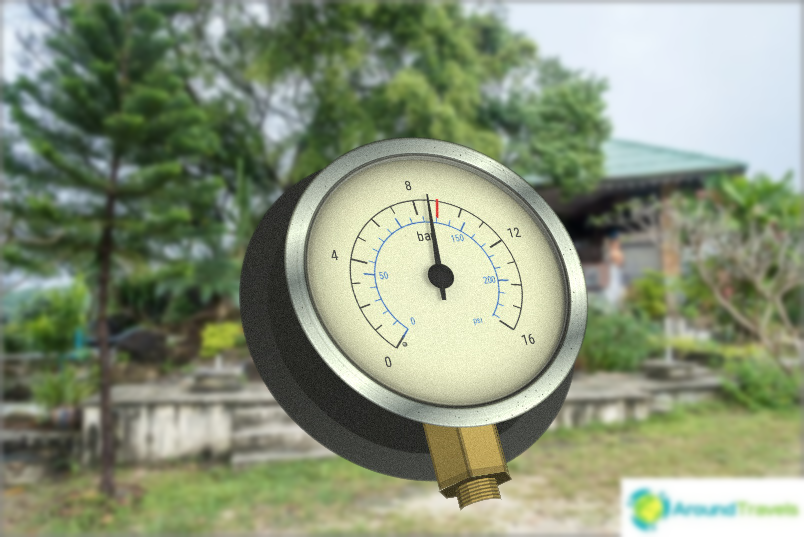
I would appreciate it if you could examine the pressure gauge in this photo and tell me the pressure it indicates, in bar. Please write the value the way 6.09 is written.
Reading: 8.5
